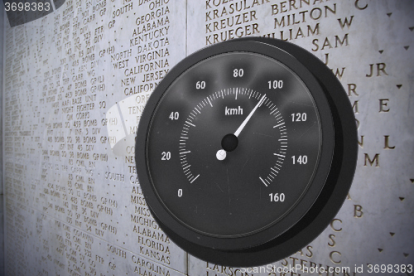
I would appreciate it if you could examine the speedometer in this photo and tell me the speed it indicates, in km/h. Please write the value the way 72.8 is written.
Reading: 100
